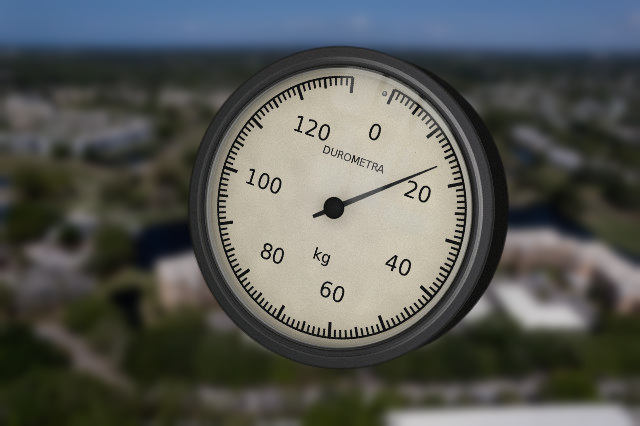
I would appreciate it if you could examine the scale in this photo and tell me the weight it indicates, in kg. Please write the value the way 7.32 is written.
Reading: 16
